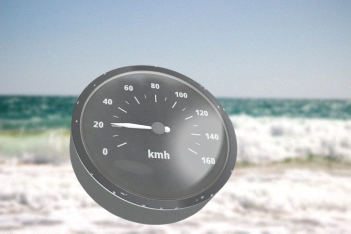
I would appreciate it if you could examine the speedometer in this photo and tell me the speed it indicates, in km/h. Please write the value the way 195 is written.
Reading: 20
